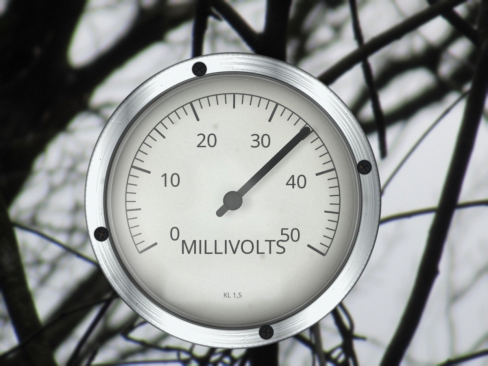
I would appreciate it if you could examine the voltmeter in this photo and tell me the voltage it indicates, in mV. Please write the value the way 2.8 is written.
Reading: 34.5
